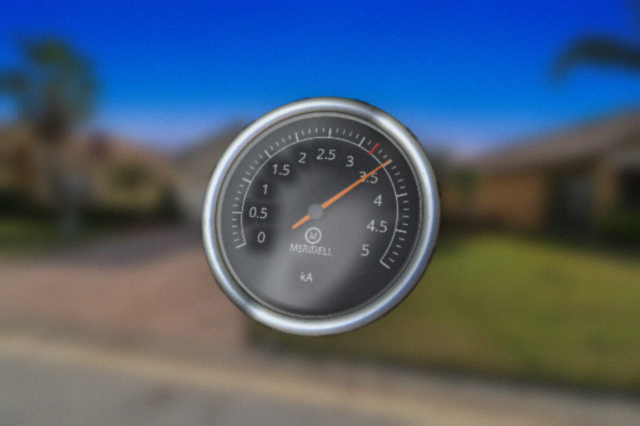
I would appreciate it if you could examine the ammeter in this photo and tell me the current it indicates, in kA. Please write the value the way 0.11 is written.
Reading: 3.5
